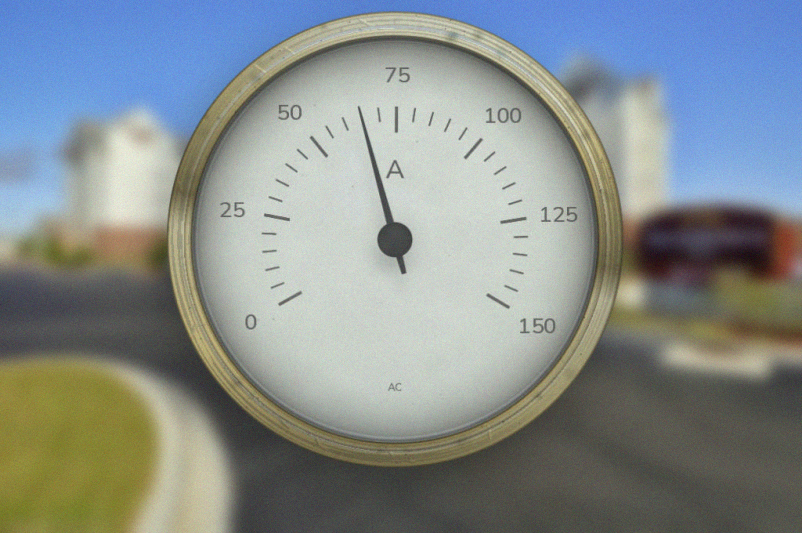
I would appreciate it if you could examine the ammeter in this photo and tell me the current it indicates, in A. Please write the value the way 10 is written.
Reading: 65
